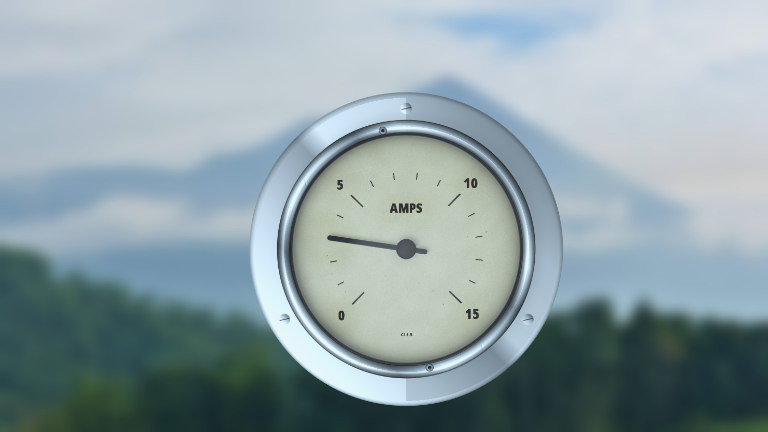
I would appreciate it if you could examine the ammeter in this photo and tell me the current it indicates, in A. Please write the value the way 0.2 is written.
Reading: 3
